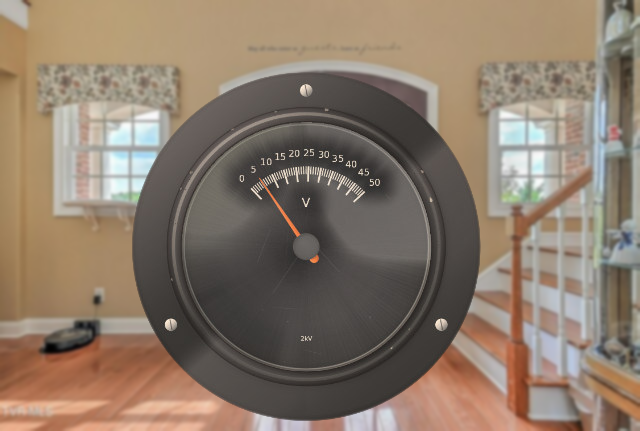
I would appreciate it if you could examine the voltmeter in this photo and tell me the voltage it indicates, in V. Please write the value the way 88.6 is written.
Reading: 5
